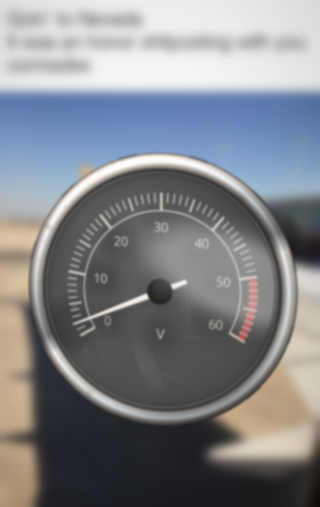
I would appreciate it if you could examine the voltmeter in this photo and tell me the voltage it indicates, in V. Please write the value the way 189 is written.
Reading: 2
